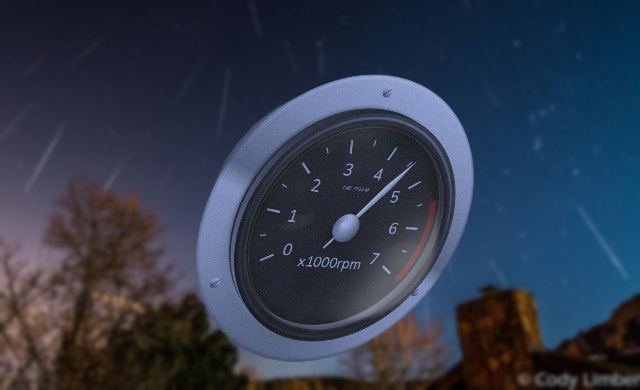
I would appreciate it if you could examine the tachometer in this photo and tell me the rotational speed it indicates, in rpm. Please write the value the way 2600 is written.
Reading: 4500
